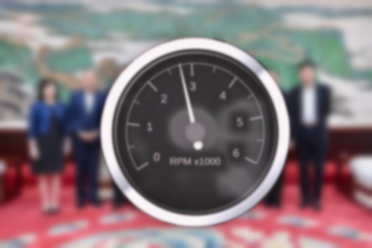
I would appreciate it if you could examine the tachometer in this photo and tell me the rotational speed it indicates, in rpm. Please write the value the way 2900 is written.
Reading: 2750
